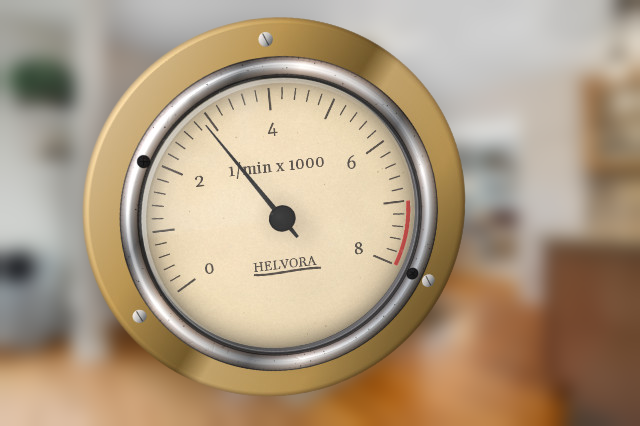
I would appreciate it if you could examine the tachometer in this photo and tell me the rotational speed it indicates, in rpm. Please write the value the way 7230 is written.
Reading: 2900
